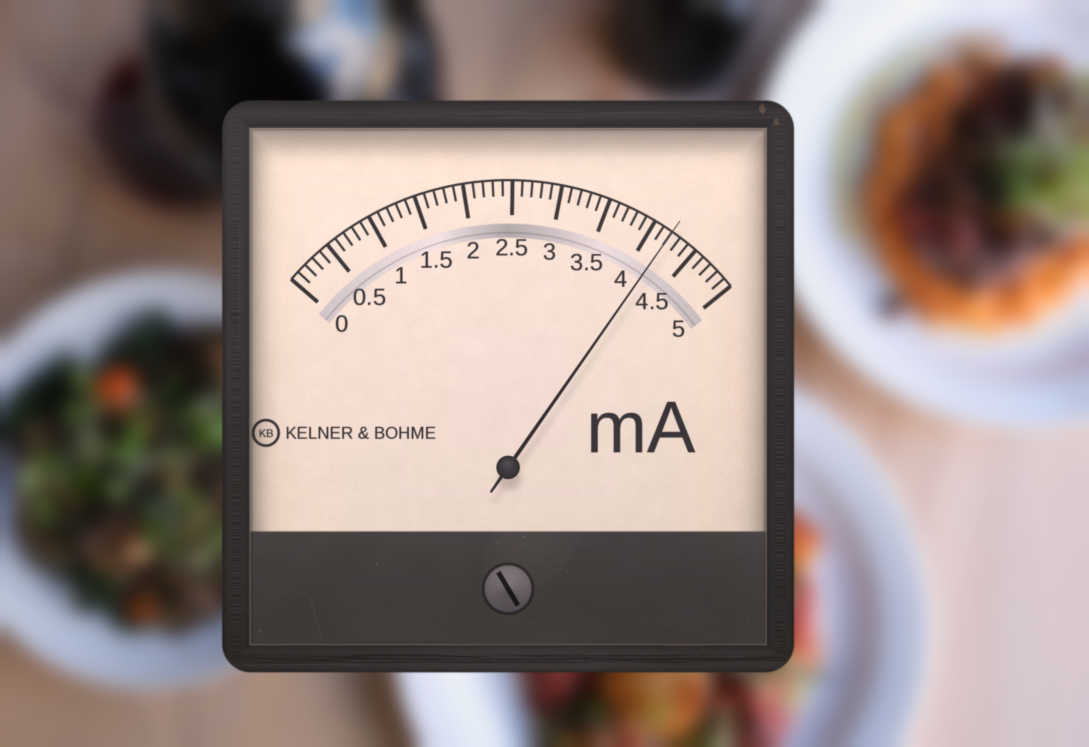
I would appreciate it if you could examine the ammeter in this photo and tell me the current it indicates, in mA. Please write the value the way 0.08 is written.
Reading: 4.2
